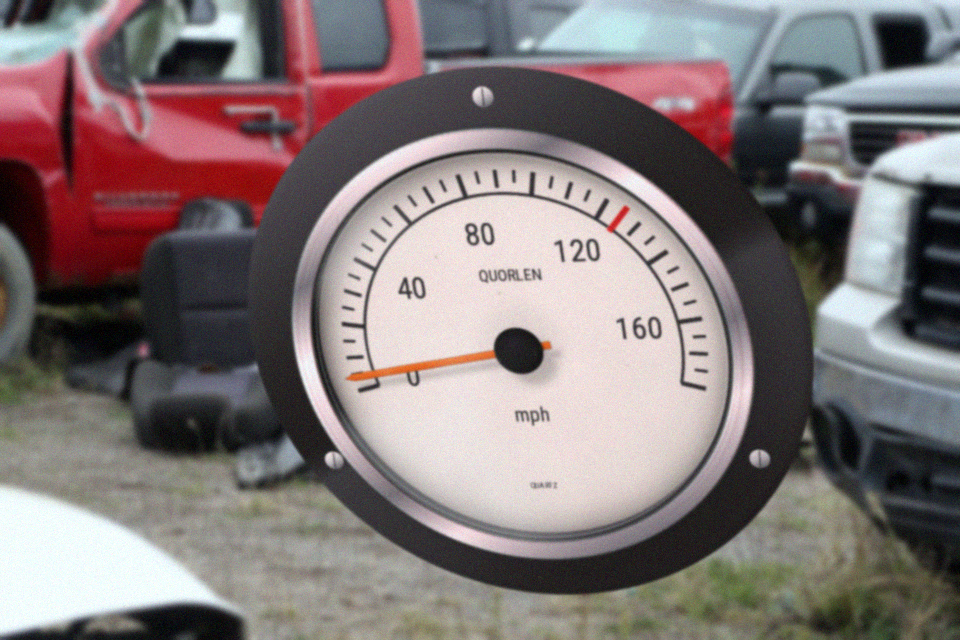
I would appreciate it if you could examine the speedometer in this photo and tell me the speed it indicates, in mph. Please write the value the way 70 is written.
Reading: 5
